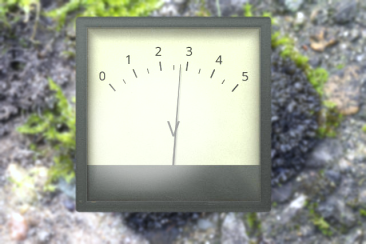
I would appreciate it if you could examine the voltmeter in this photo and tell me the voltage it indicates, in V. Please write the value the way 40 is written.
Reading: 2.75
